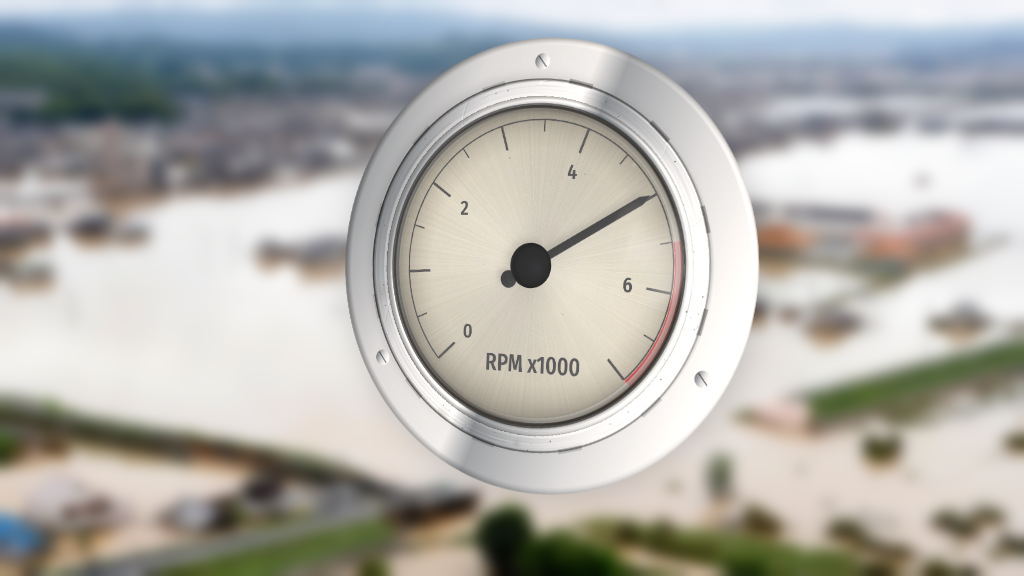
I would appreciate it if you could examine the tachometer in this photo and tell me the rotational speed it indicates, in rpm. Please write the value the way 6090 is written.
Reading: 5000
